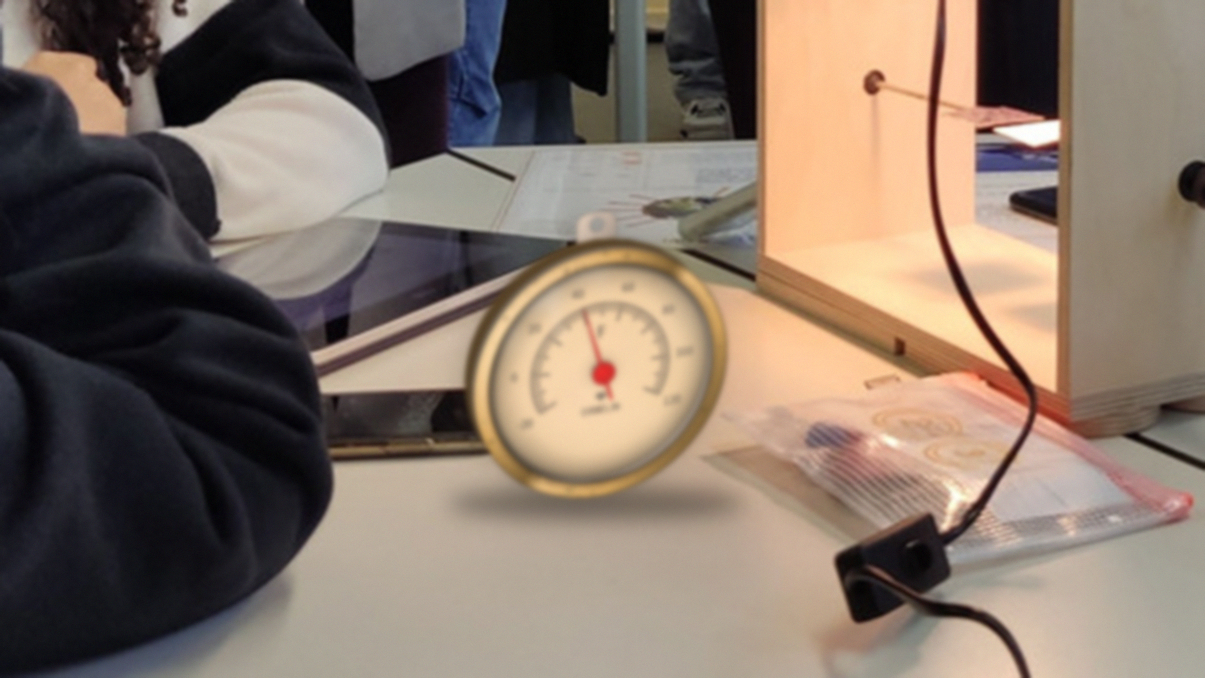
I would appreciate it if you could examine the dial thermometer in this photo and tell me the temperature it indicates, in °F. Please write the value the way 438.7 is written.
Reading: 40
